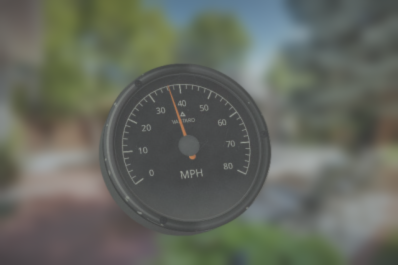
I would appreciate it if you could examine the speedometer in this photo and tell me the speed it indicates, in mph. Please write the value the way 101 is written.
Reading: 36
